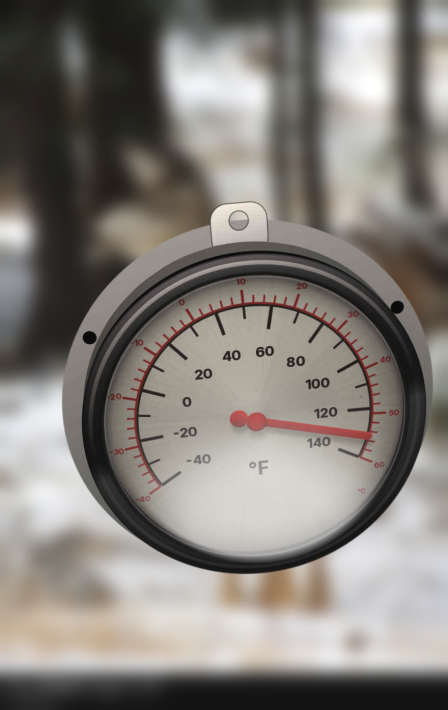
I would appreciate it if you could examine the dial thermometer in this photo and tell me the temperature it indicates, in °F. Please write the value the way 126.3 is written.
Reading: 130
